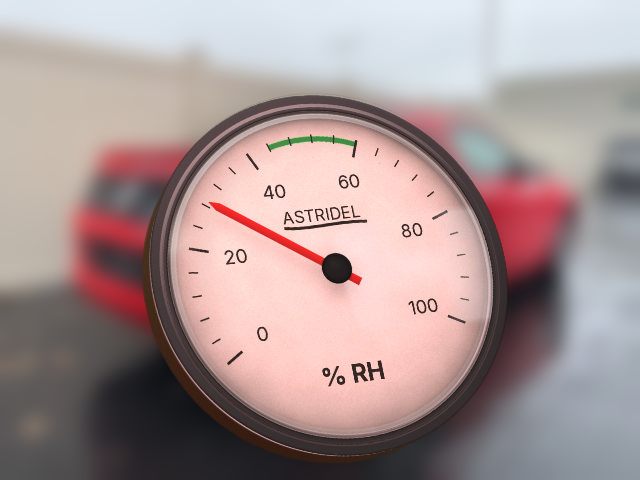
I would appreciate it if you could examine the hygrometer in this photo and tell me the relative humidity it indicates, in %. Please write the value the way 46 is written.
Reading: 28
